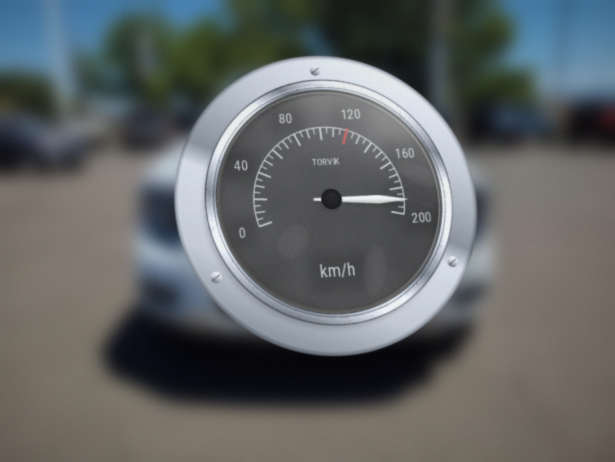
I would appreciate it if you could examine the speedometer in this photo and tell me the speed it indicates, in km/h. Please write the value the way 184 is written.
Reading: 190
